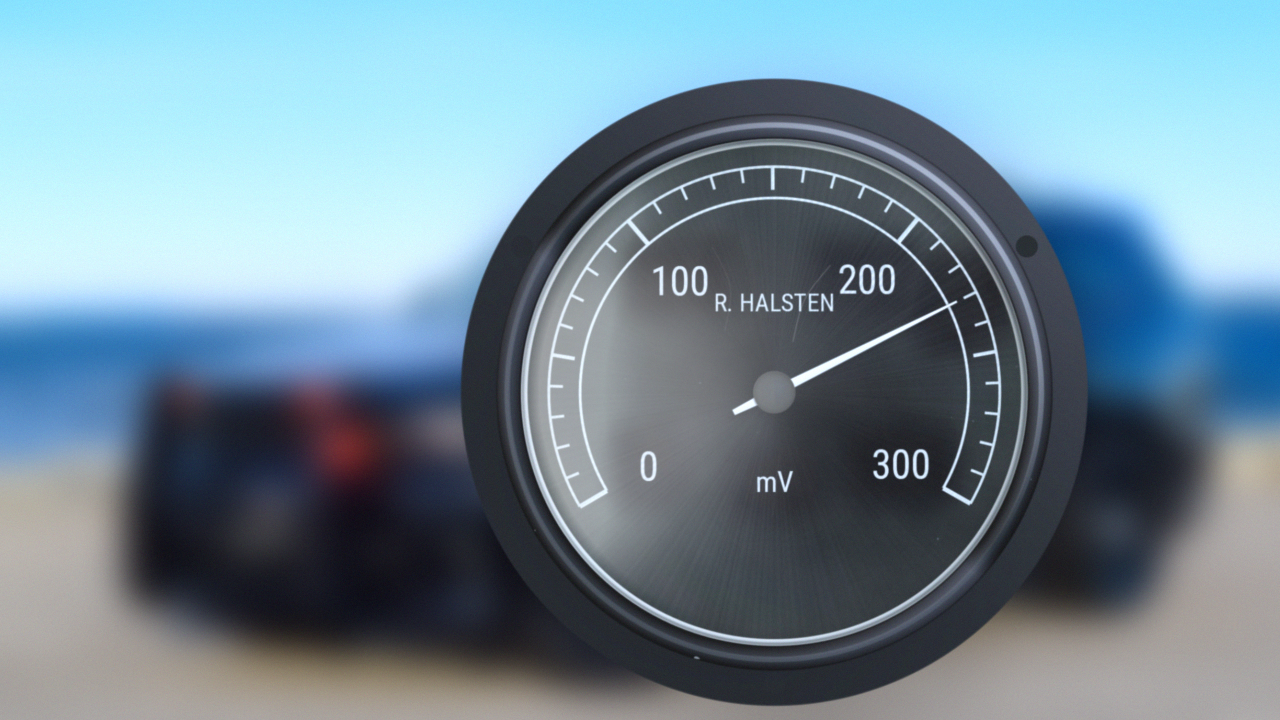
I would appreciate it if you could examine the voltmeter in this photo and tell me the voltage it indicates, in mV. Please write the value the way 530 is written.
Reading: 230
